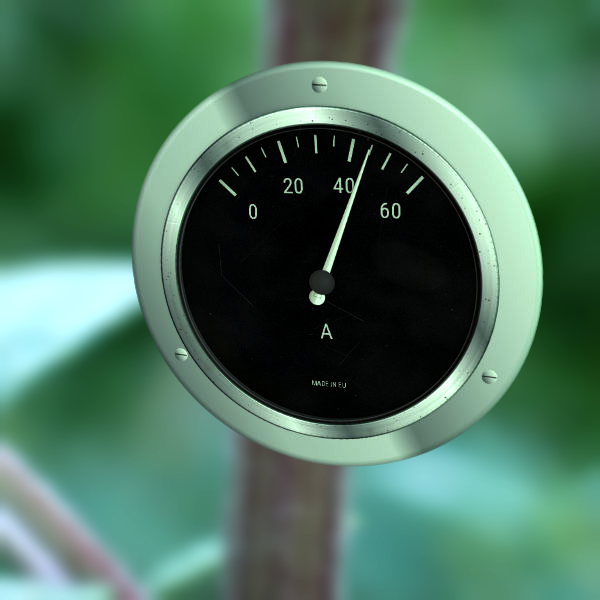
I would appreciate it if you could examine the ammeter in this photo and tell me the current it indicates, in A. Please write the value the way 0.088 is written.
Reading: 45
